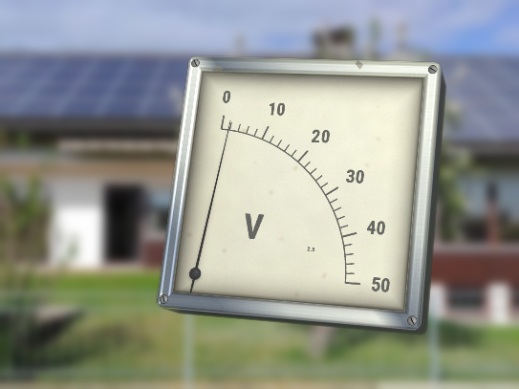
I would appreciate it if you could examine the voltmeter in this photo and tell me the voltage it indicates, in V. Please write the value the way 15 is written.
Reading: 2
